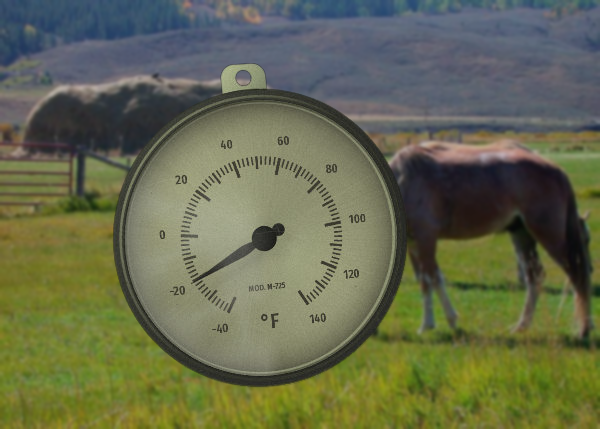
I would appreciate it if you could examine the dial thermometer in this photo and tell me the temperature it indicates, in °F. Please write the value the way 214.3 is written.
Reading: -20
